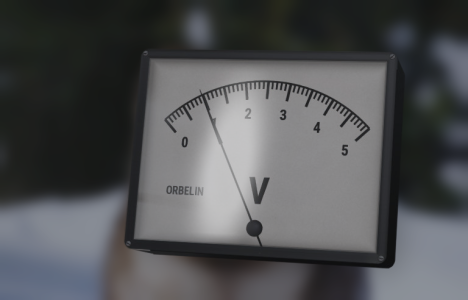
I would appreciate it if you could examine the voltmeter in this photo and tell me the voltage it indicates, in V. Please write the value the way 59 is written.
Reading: 1
